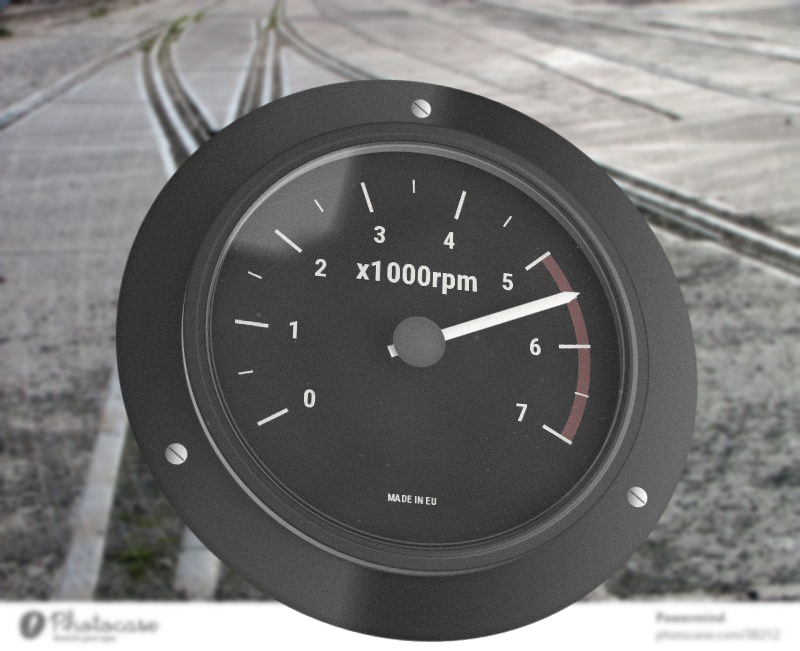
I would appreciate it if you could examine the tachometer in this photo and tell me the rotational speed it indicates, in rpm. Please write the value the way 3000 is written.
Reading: 5500
